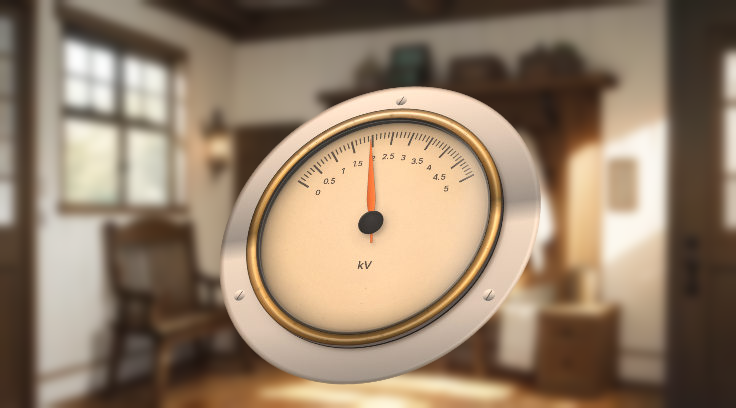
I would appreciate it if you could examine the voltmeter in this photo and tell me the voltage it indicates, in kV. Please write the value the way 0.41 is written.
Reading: 2
